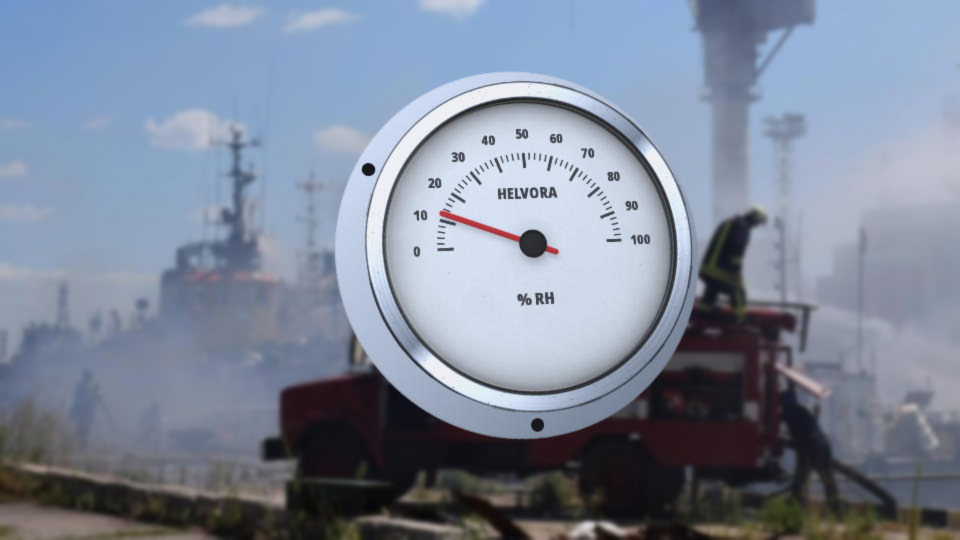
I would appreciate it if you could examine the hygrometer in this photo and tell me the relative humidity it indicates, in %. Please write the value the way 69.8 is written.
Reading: 12
